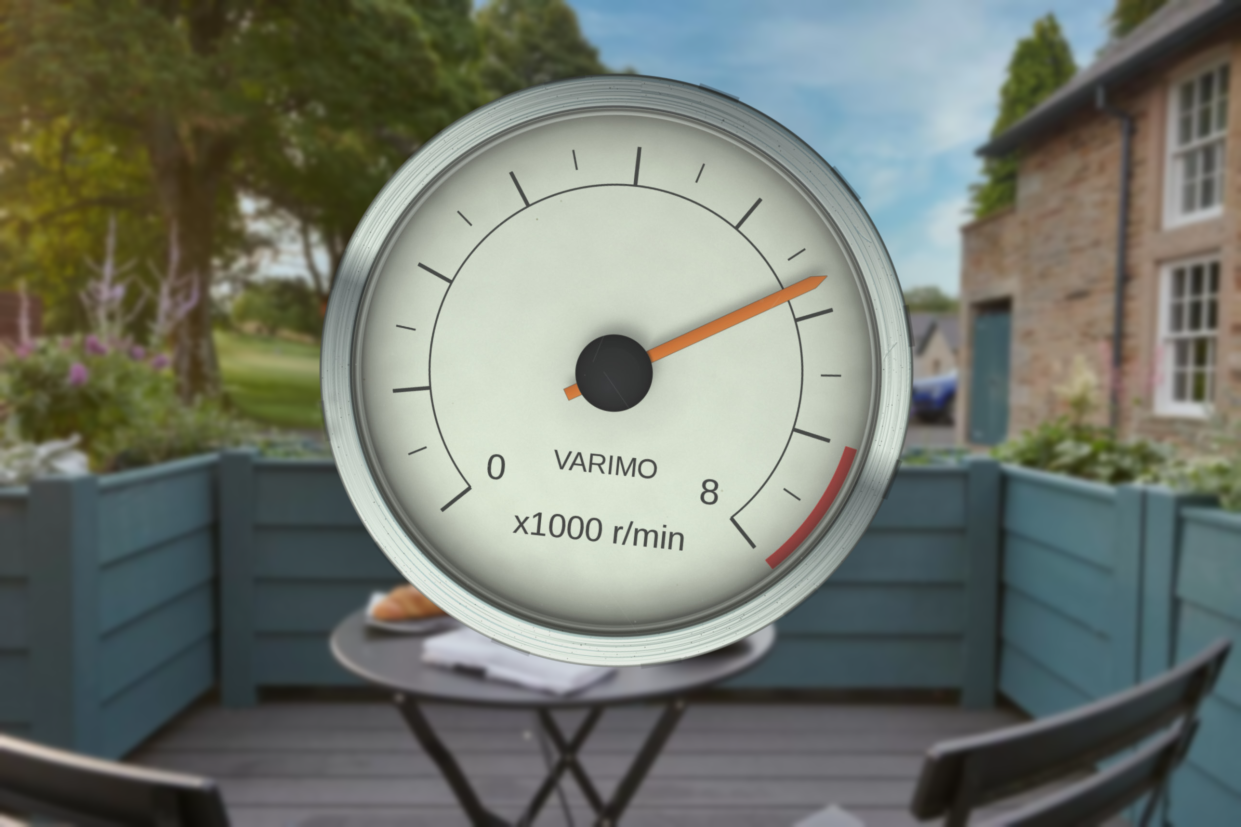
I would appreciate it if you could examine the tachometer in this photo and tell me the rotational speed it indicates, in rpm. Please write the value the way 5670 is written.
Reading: 5750
